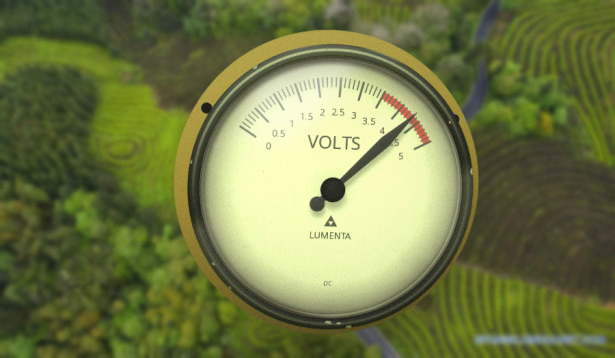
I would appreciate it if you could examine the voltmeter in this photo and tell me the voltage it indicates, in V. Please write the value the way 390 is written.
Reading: 4.3
